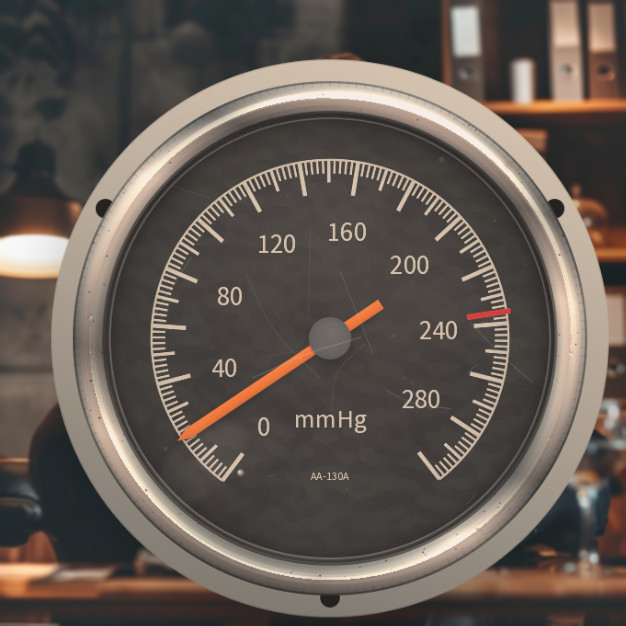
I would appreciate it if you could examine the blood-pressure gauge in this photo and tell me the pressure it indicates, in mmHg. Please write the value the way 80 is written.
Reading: 20
